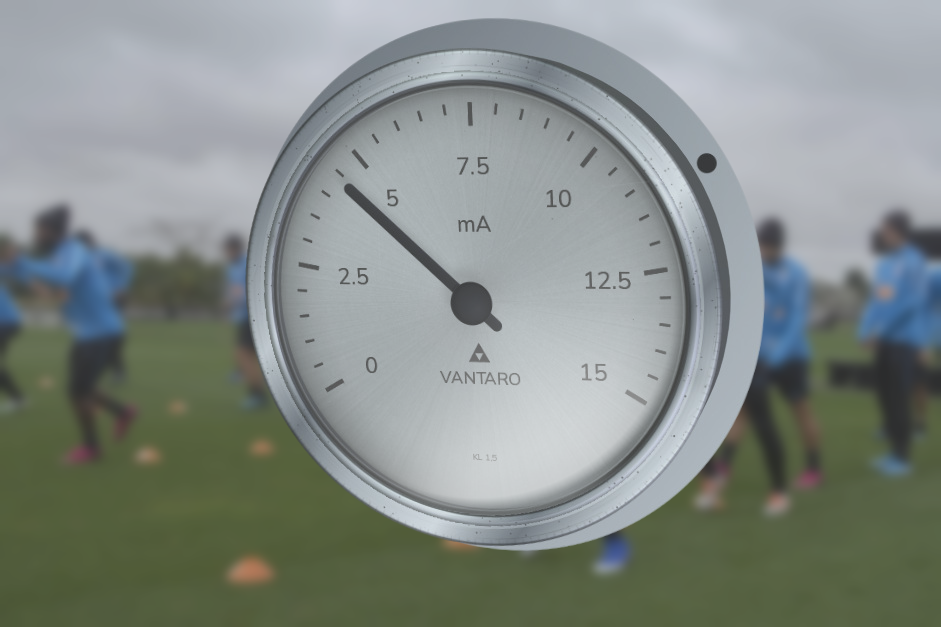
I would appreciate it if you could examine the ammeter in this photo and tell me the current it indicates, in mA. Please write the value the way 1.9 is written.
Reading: 4.5
